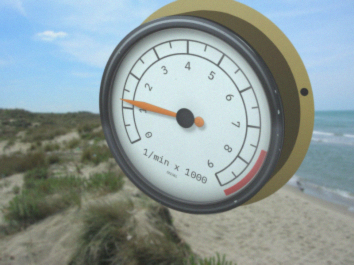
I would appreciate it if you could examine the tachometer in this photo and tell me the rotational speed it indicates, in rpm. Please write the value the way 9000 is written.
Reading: 1250
